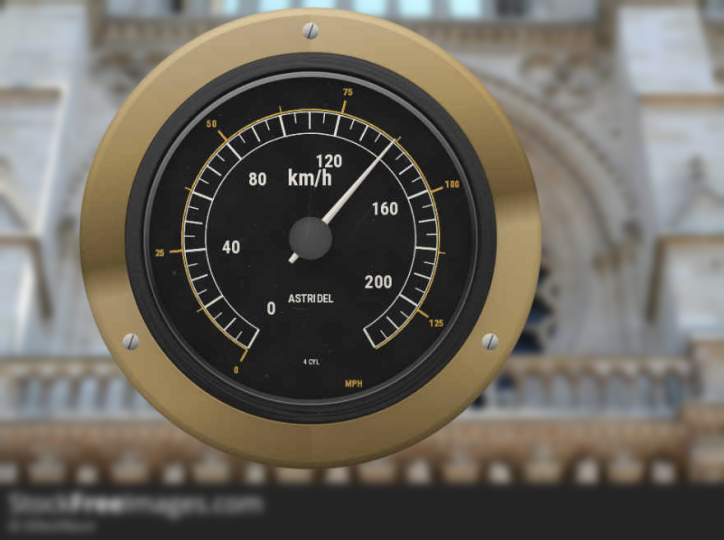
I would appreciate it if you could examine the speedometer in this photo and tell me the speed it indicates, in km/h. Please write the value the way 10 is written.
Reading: 140
